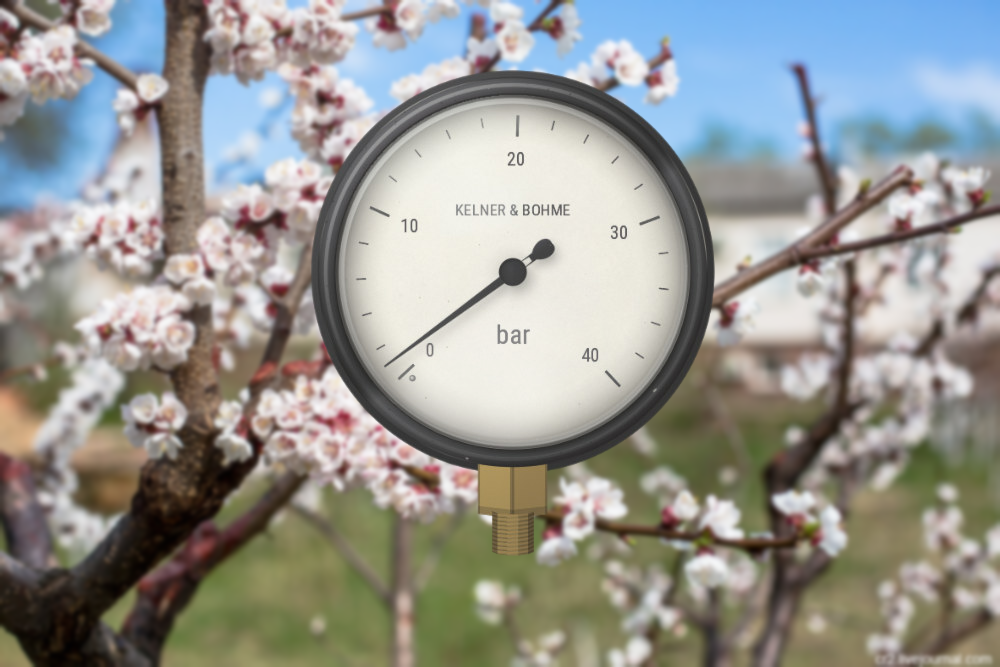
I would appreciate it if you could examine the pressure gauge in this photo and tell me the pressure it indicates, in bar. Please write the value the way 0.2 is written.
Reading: 1
